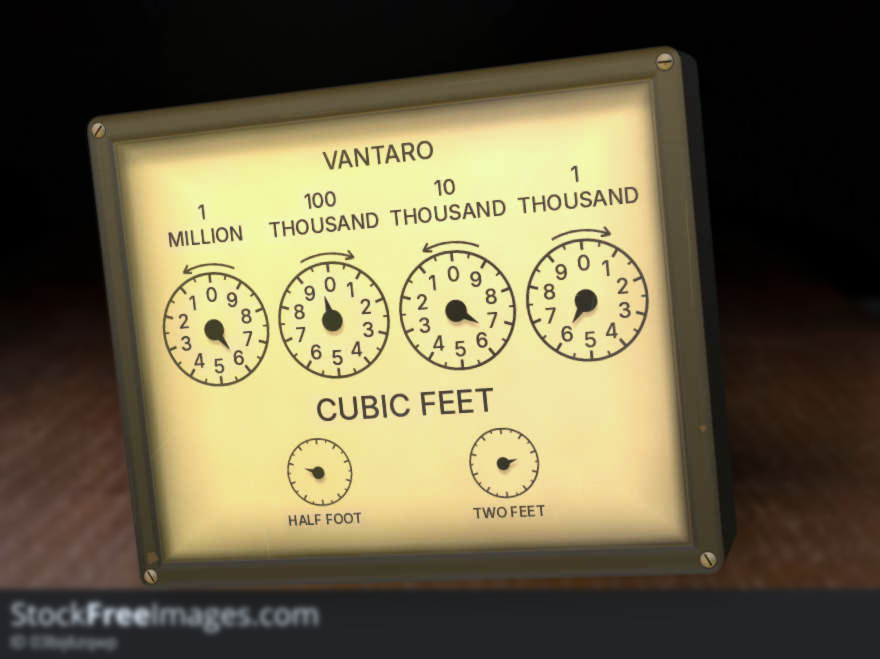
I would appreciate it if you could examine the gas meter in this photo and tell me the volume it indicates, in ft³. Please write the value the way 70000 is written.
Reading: 596600
